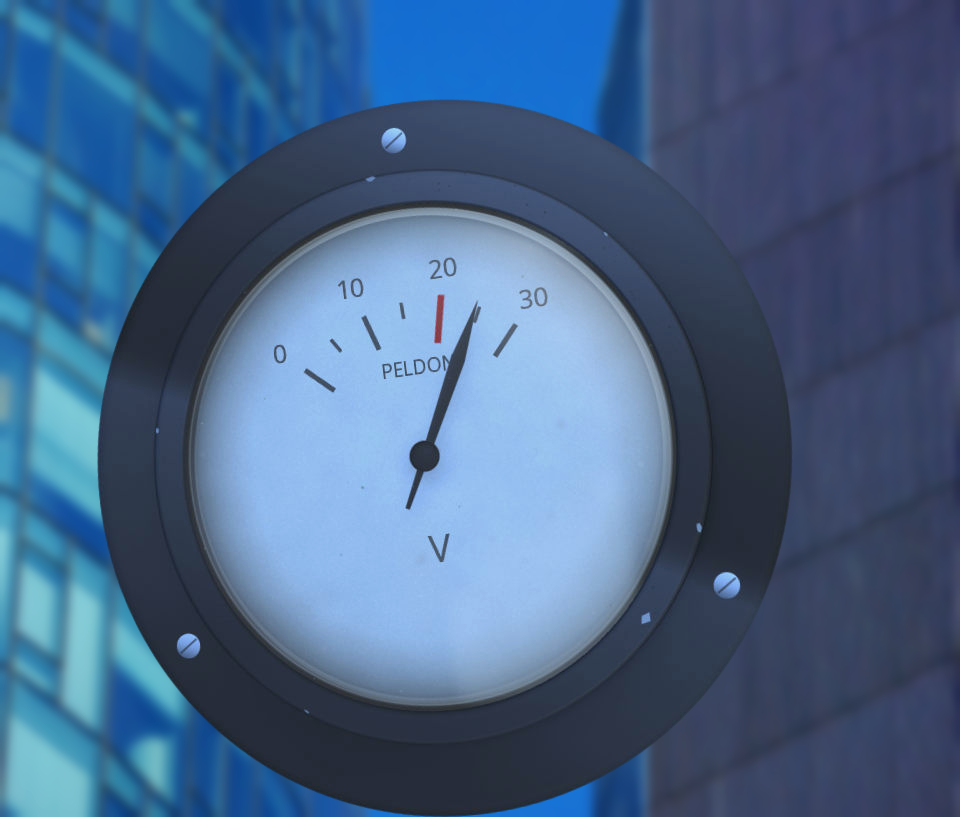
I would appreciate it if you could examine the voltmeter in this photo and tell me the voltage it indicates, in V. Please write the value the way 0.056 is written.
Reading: 25
